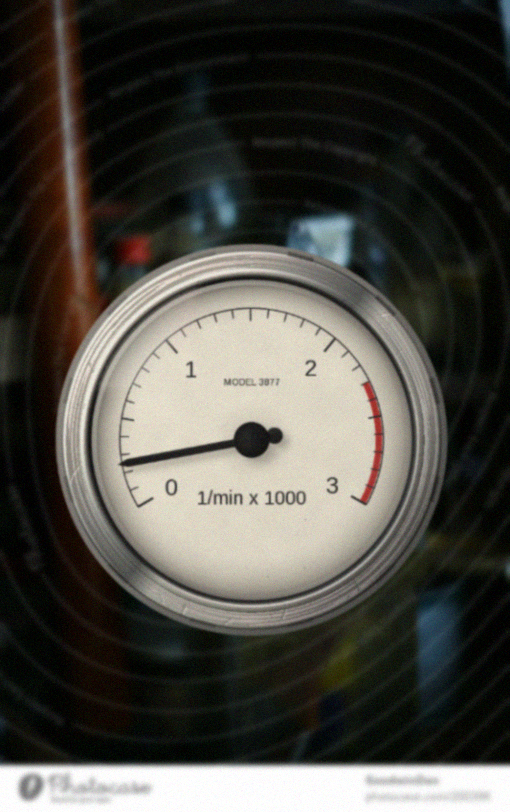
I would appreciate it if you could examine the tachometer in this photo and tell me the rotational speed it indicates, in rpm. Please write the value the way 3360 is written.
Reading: 250
